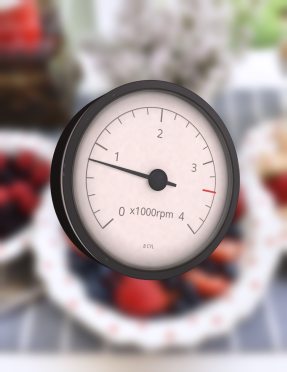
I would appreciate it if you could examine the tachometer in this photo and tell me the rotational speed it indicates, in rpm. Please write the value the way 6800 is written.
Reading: 800
